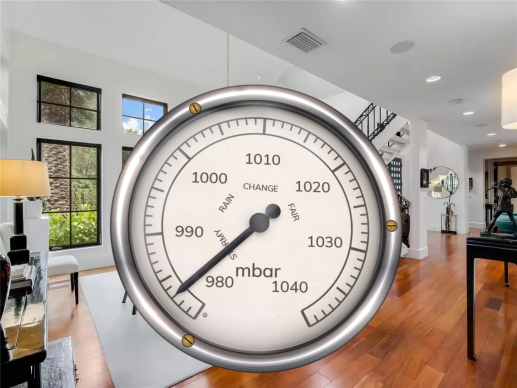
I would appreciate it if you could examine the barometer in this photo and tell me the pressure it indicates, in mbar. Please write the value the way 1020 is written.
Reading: 983
